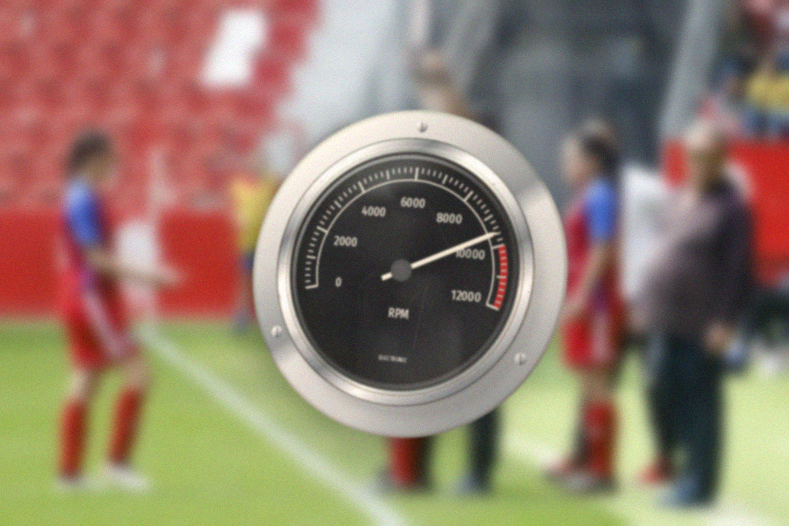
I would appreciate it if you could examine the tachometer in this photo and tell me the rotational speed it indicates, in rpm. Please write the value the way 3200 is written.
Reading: 9600
